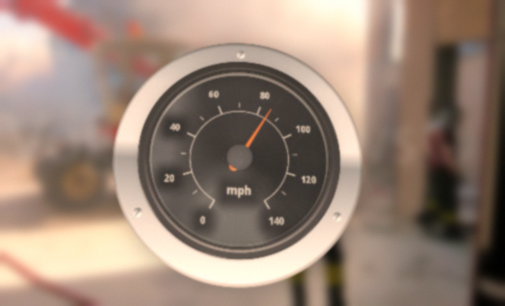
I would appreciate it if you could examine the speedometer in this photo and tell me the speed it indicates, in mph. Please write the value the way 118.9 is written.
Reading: 85
